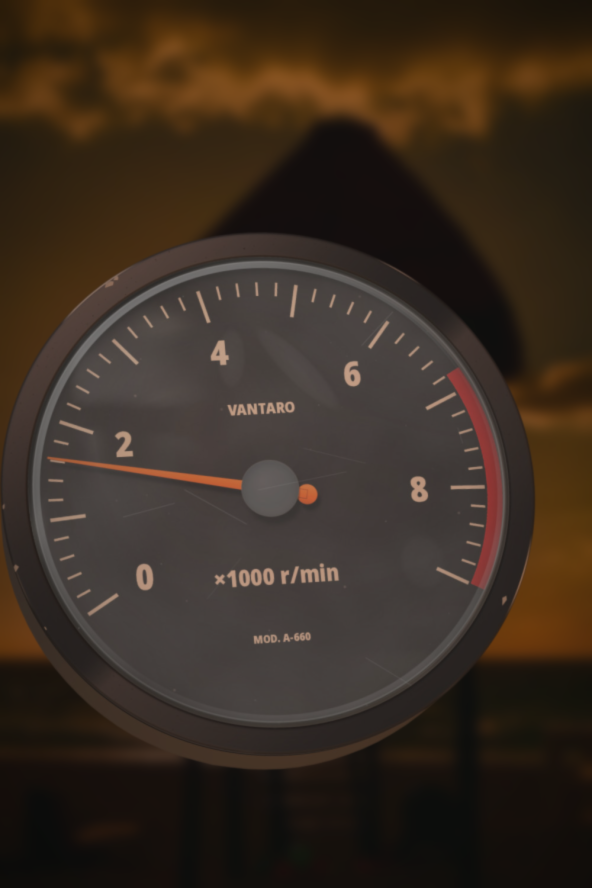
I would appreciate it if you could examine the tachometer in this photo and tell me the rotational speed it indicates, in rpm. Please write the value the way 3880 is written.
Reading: 1600
